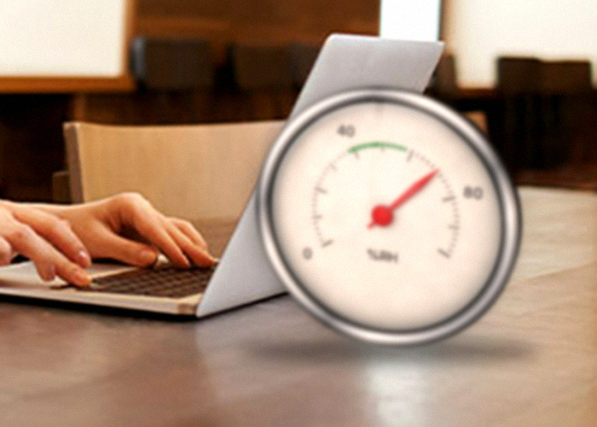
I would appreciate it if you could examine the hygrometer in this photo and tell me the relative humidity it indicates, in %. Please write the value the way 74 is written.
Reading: 70
